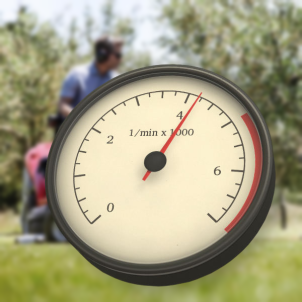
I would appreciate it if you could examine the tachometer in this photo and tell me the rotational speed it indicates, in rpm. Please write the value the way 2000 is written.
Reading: 4250
